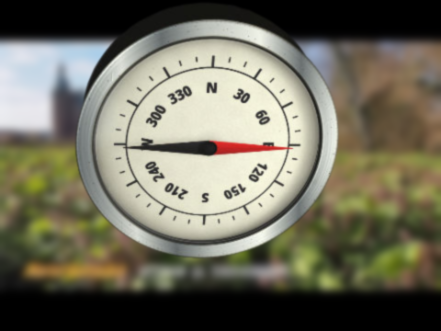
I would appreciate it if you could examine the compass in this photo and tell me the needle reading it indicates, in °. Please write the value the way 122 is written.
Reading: 90
